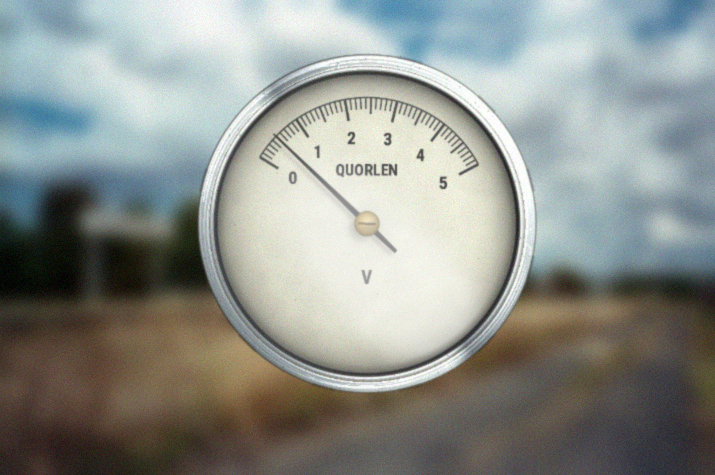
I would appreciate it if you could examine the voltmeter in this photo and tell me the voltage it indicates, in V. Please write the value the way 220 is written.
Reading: 0.5
